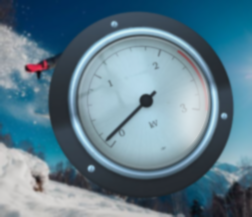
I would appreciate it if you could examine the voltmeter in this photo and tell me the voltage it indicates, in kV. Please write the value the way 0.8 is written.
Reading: 0.1
